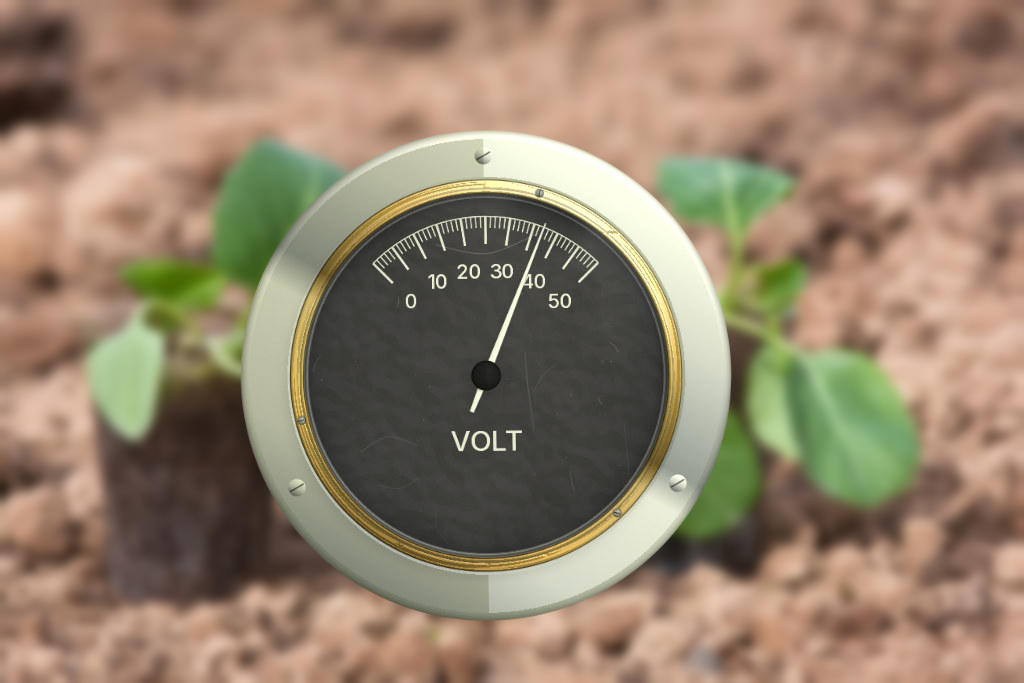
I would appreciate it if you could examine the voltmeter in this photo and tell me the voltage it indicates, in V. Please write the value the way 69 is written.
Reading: 37
